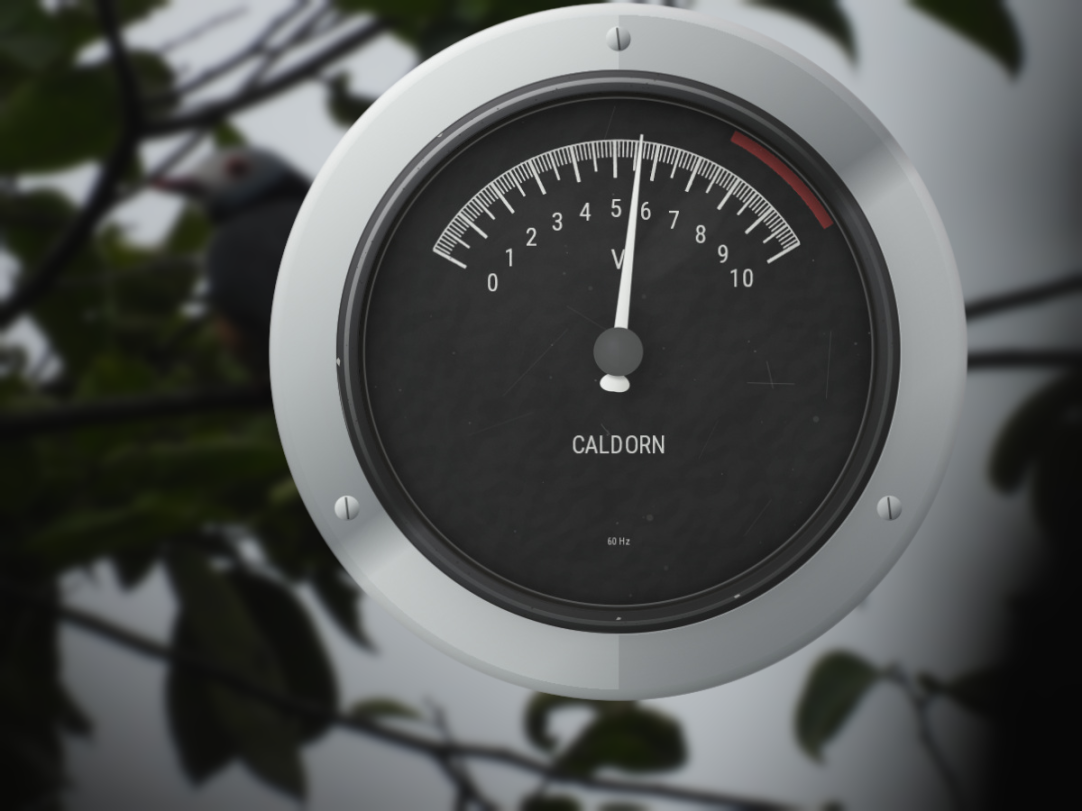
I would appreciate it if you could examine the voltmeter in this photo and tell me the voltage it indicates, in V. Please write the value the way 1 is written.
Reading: 5.6
